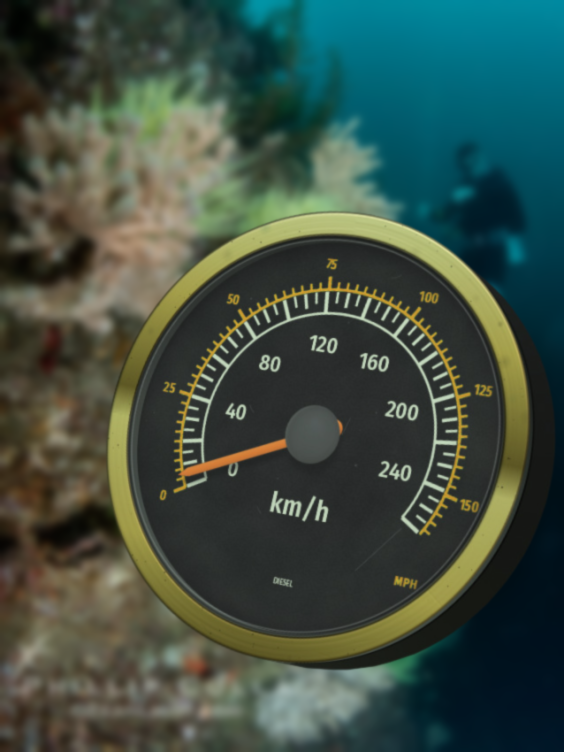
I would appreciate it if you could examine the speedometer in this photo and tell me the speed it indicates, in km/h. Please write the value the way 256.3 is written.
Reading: 5
